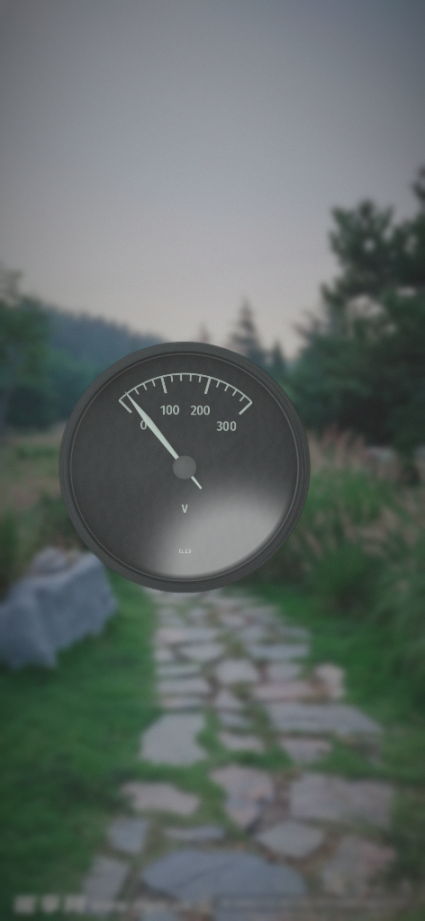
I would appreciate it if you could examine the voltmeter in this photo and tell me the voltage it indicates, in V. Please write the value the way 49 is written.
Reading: 20
